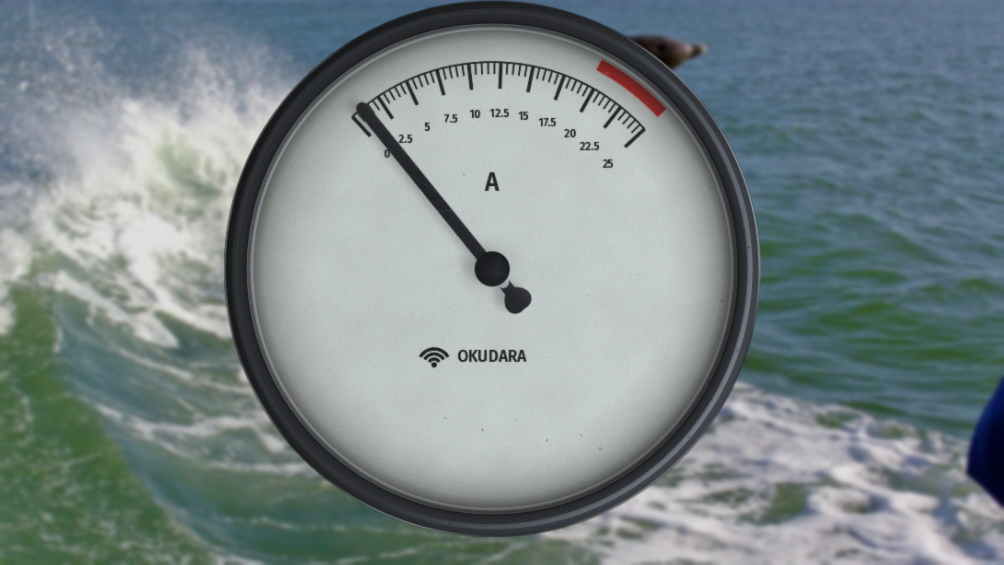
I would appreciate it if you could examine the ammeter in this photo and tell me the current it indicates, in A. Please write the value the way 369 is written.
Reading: 1
